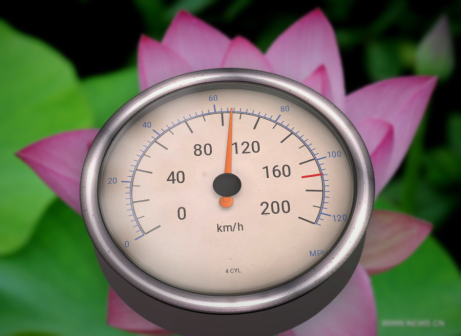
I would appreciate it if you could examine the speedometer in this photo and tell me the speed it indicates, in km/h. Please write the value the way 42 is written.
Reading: 105
